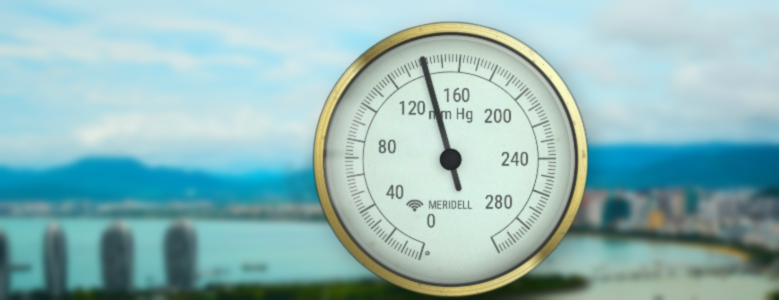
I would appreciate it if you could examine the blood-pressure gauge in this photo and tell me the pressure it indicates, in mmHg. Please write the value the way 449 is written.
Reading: 140
